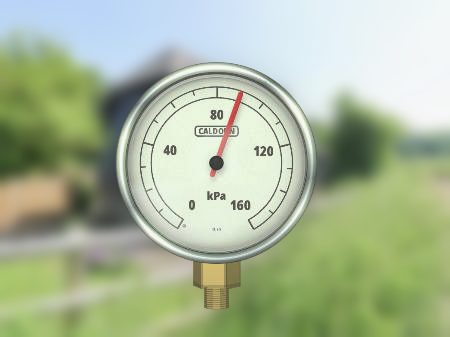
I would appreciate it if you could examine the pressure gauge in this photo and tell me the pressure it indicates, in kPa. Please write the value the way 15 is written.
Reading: 90
